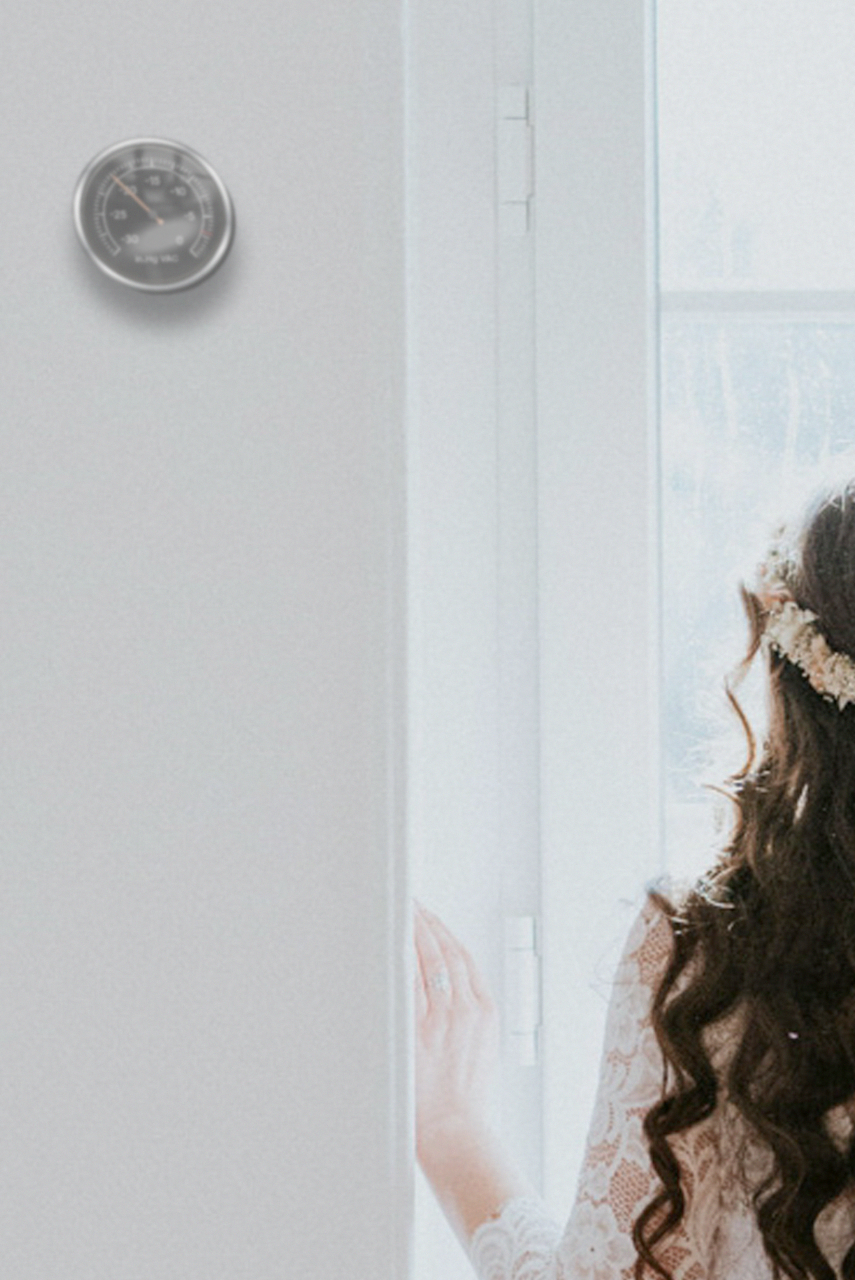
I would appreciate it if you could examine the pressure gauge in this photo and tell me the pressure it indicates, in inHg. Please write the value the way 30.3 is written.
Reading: -20
